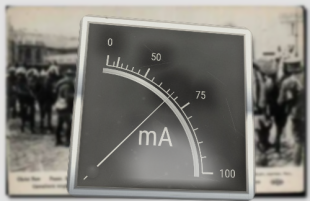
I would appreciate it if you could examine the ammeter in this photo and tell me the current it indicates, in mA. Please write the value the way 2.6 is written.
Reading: 67.5
